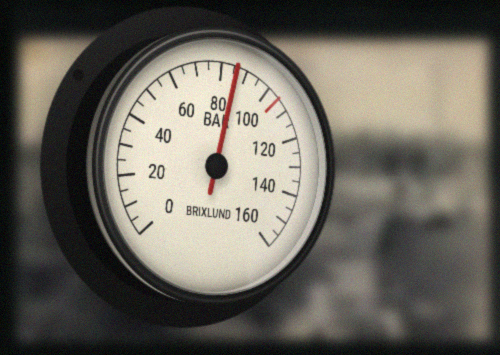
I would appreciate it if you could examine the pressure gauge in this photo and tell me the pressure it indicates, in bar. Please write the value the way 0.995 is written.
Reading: 85
